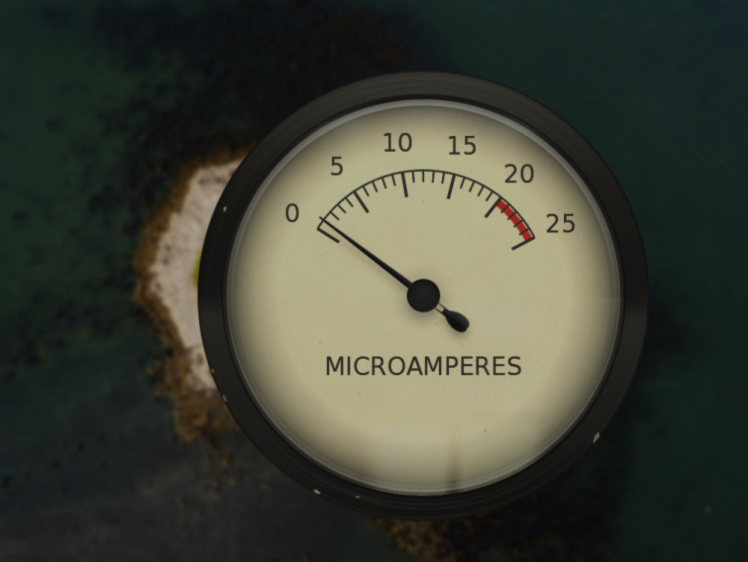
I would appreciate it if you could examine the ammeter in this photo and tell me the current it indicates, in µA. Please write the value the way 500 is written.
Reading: 1
